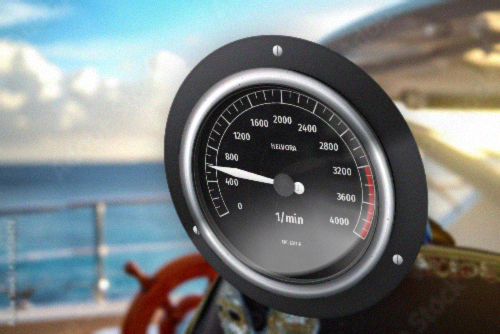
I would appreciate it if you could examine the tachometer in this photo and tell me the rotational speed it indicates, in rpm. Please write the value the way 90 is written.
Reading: 600
